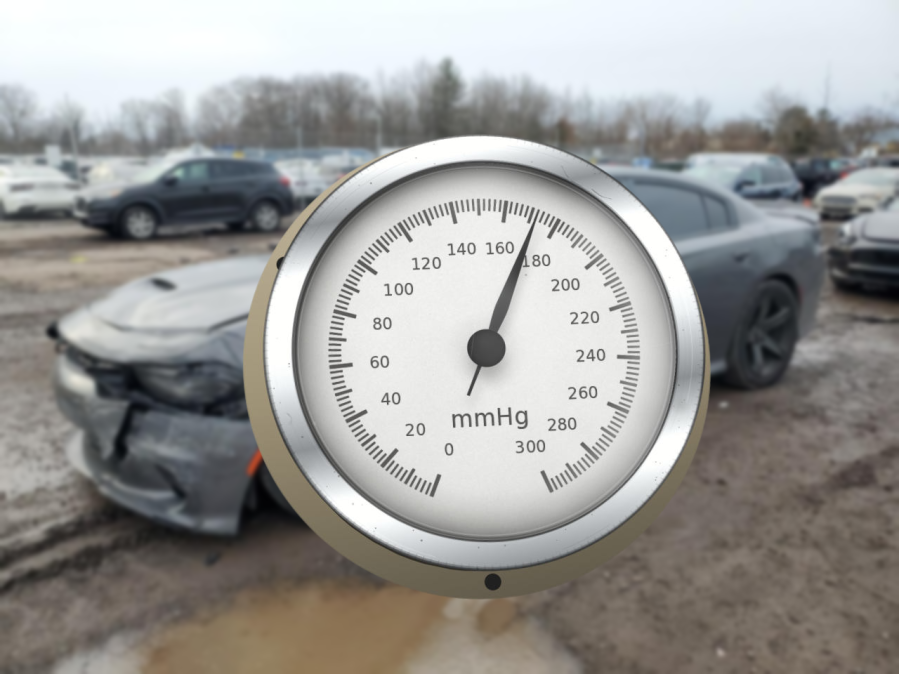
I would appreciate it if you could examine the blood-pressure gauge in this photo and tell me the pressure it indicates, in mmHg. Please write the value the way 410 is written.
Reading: 172
